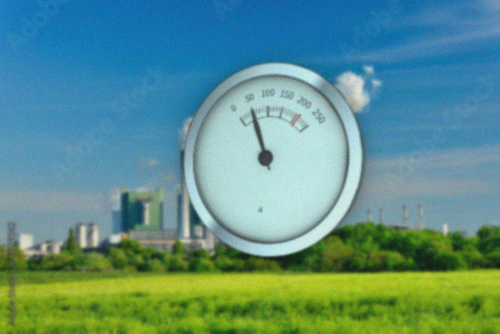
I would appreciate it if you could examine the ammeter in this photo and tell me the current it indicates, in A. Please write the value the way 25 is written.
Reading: 50
